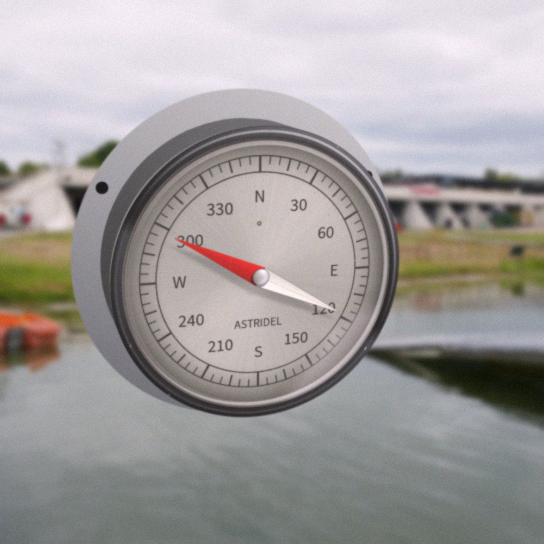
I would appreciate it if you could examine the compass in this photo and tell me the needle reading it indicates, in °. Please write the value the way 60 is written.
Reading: 297.5
